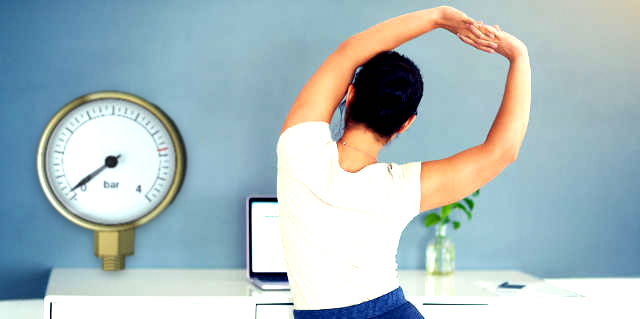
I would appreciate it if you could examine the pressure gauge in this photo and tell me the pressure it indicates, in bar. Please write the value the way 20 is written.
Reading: 0.1
